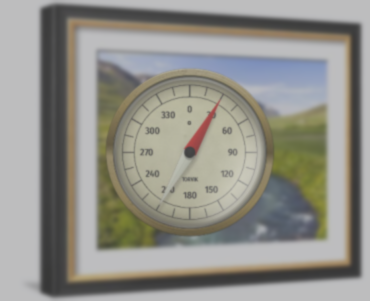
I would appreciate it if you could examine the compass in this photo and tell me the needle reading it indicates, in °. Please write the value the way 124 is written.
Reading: 30
